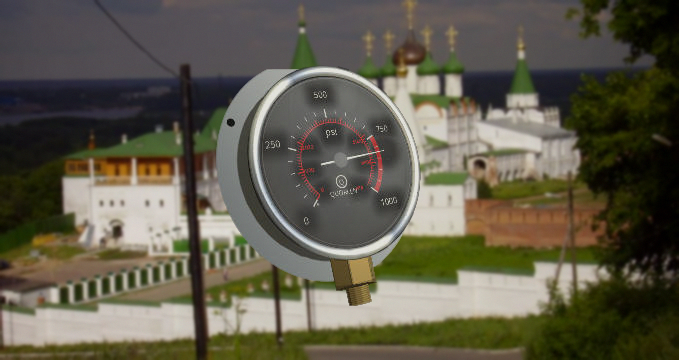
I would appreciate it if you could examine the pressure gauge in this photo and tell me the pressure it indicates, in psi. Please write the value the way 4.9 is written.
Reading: 825
